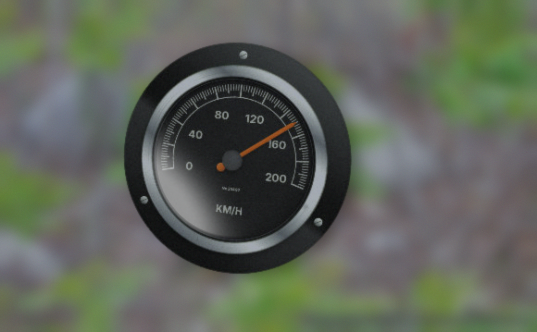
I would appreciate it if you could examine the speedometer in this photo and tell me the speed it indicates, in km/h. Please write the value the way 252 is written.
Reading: 150
